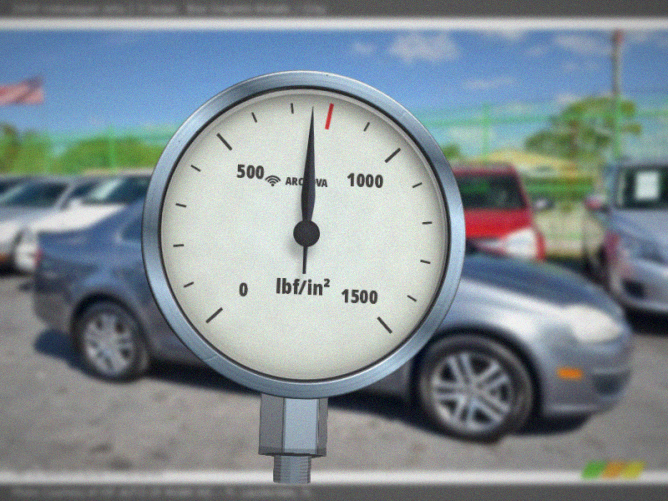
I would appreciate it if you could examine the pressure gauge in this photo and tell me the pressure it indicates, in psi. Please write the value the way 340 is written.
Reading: 750
